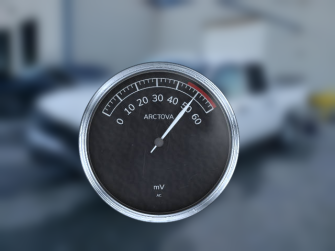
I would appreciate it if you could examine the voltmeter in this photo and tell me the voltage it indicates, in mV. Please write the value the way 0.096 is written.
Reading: 50
